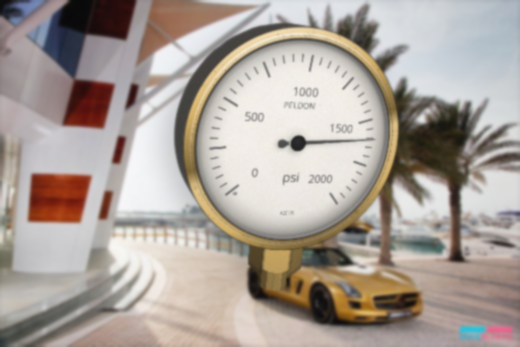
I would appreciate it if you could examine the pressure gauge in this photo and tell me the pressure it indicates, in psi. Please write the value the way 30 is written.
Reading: 1600
